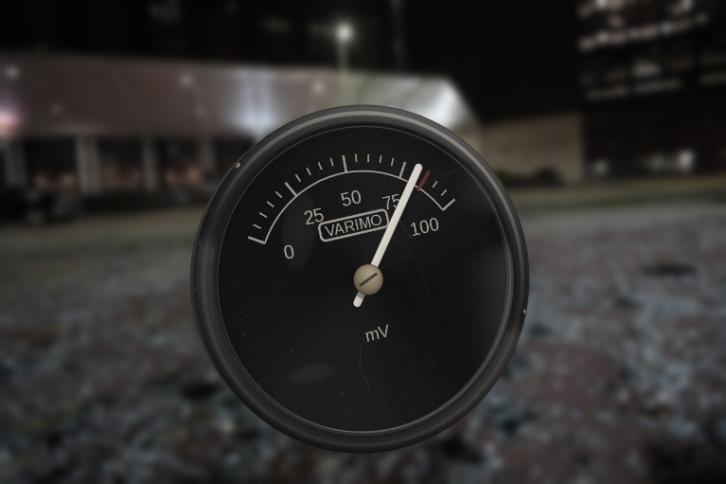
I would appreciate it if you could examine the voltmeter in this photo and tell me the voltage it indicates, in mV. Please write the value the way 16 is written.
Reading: 80
